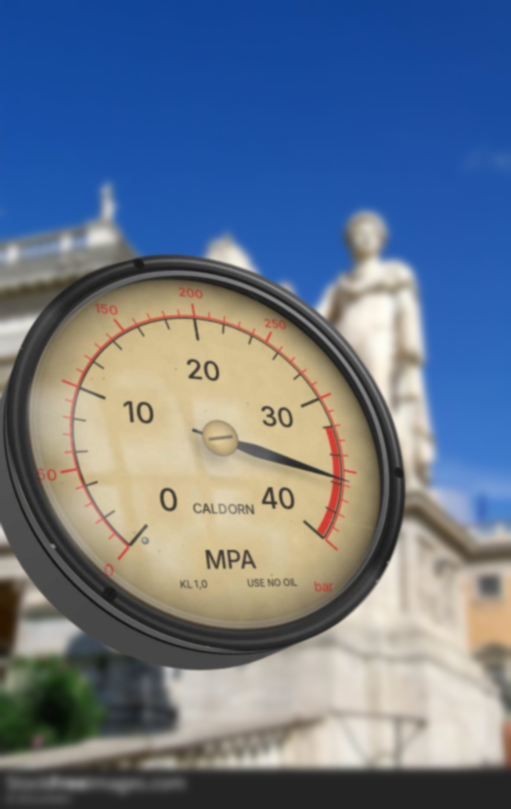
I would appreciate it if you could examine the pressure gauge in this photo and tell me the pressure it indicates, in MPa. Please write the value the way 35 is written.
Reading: 36
